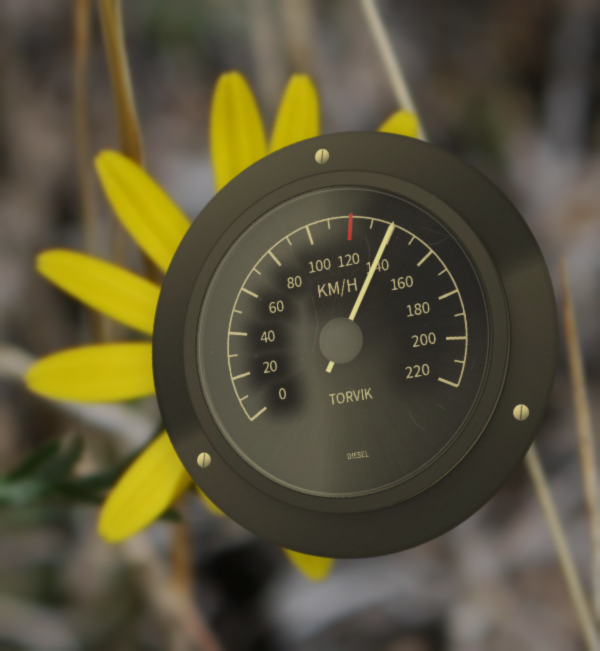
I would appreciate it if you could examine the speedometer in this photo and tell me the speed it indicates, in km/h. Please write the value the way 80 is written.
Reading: 140
